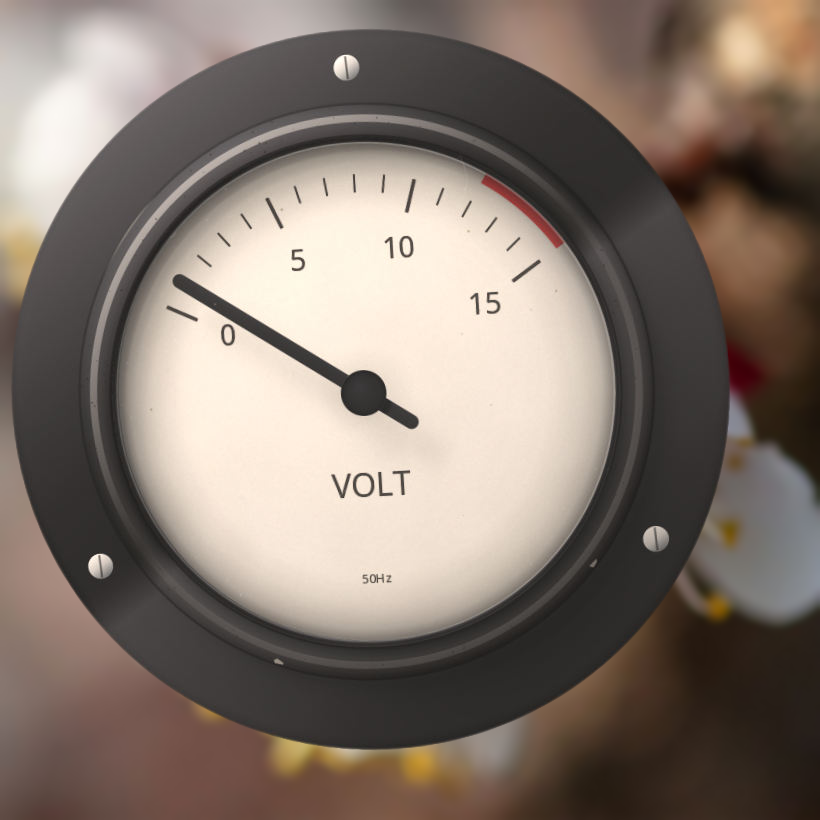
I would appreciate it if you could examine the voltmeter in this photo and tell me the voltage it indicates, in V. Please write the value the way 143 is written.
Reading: 1
